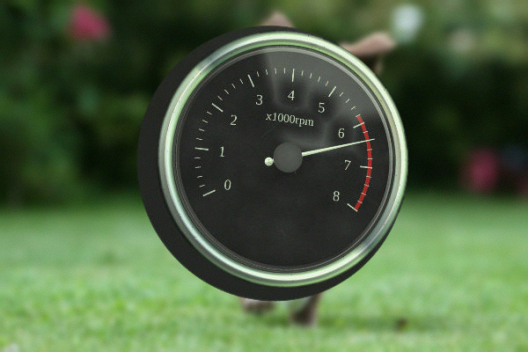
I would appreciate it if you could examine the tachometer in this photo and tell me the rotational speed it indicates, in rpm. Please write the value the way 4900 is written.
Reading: 6400
